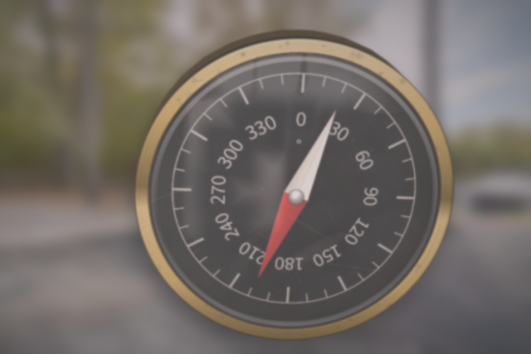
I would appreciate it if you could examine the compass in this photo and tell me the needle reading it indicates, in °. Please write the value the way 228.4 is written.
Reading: 200
